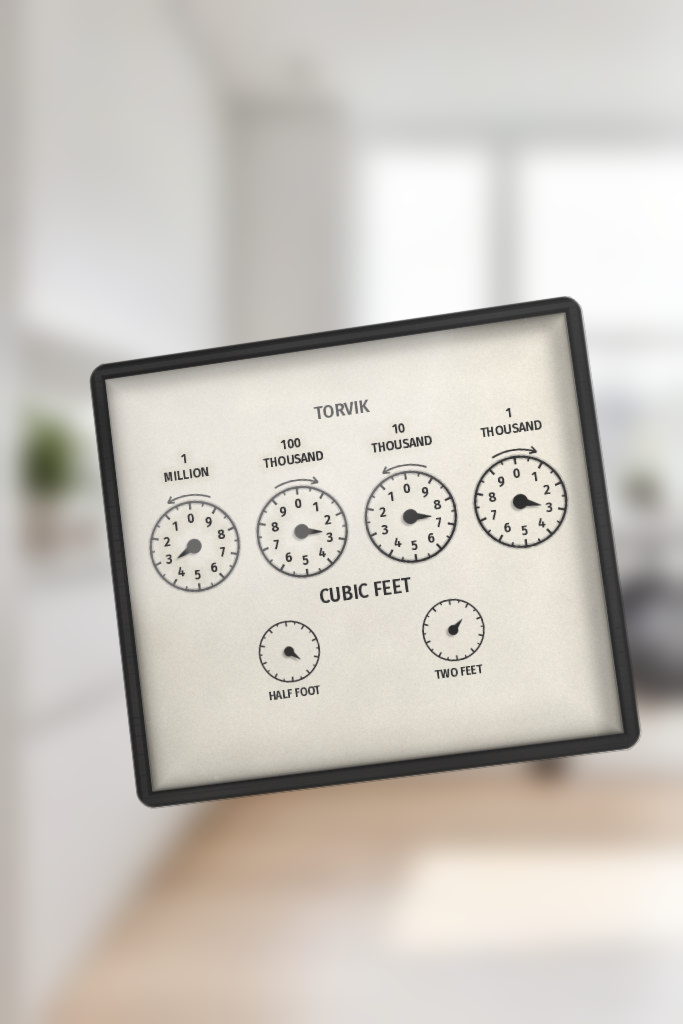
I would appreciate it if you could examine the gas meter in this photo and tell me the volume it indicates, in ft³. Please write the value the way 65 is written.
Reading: 327300
